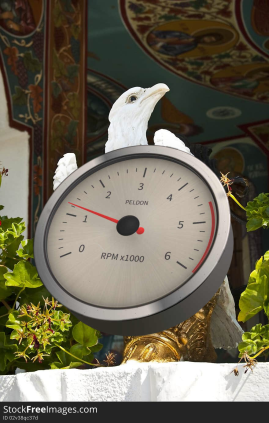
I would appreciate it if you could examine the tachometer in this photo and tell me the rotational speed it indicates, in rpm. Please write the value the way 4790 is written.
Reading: 1200
